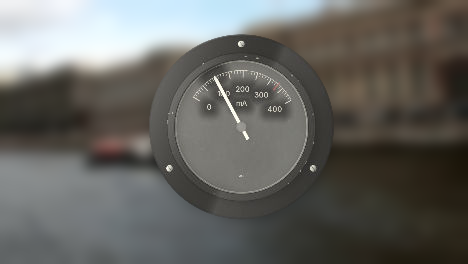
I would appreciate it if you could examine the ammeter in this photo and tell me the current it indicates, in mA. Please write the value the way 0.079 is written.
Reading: 100
